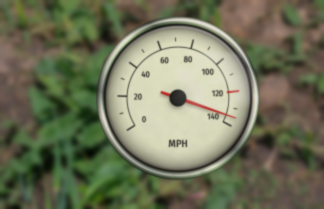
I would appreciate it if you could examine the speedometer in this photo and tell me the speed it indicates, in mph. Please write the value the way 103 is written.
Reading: 135
